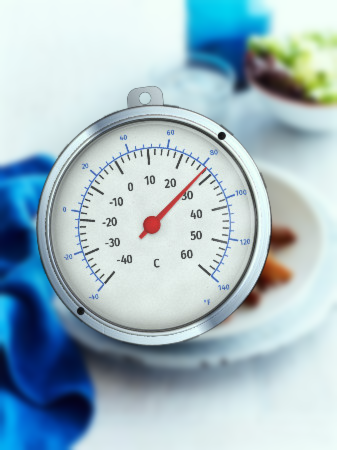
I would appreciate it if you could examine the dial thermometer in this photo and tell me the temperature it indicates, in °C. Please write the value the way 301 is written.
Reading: 28
